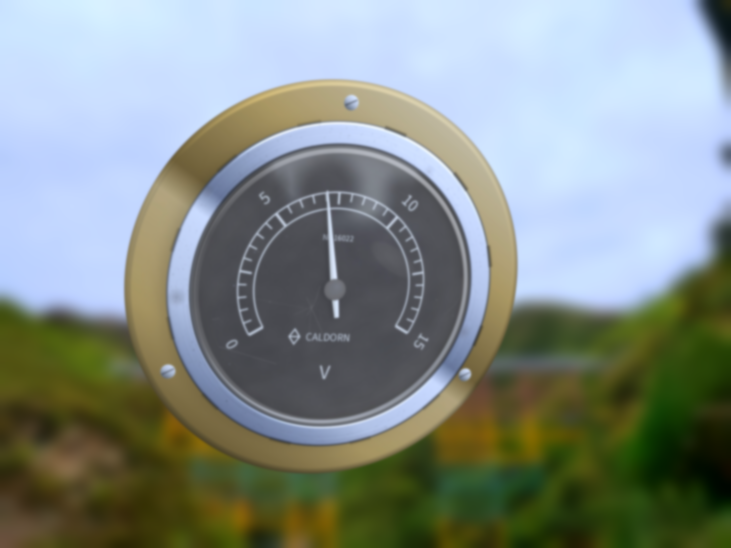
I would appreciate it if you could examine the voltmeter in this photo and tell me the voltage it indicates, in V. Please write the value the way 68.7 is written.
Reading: 7
